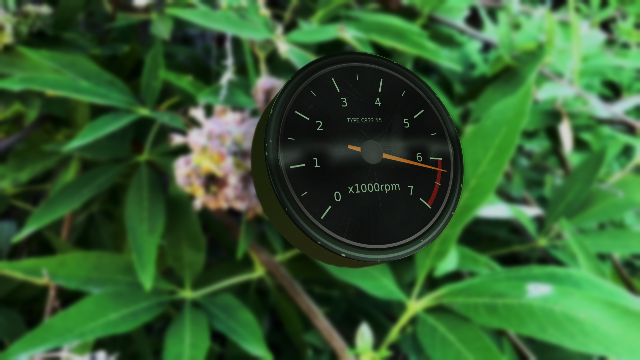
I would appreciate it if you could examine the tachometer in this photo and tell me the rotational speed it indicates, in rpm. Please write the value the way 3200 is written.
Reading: 6250
